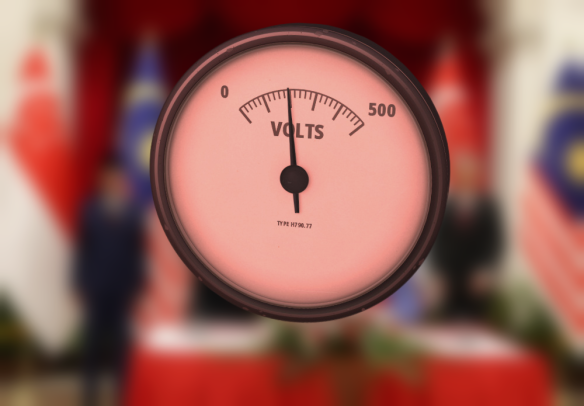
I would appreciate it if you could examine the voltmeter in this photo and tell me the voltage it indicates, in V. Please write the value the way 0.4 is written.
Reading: 200
